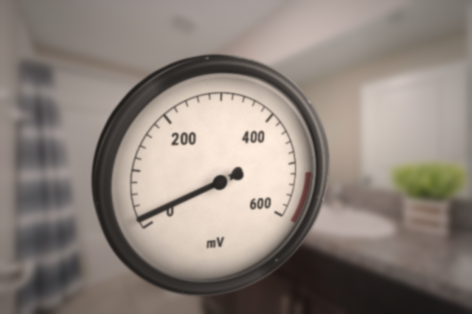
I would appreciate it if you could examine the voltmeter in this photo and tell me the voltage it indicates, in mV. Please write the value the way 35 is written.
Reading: 20
